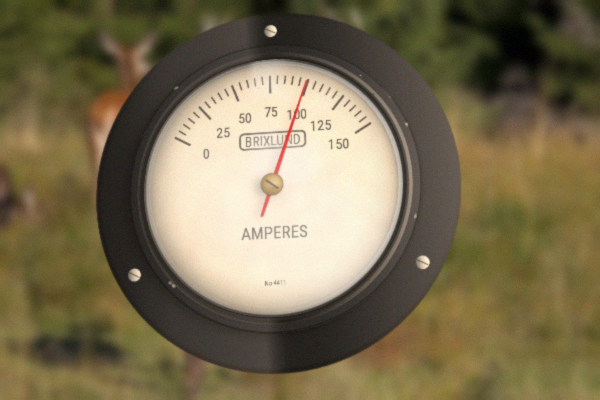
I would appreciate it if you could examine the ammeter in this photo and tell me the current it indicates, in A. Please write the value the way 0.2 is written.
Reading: 100
